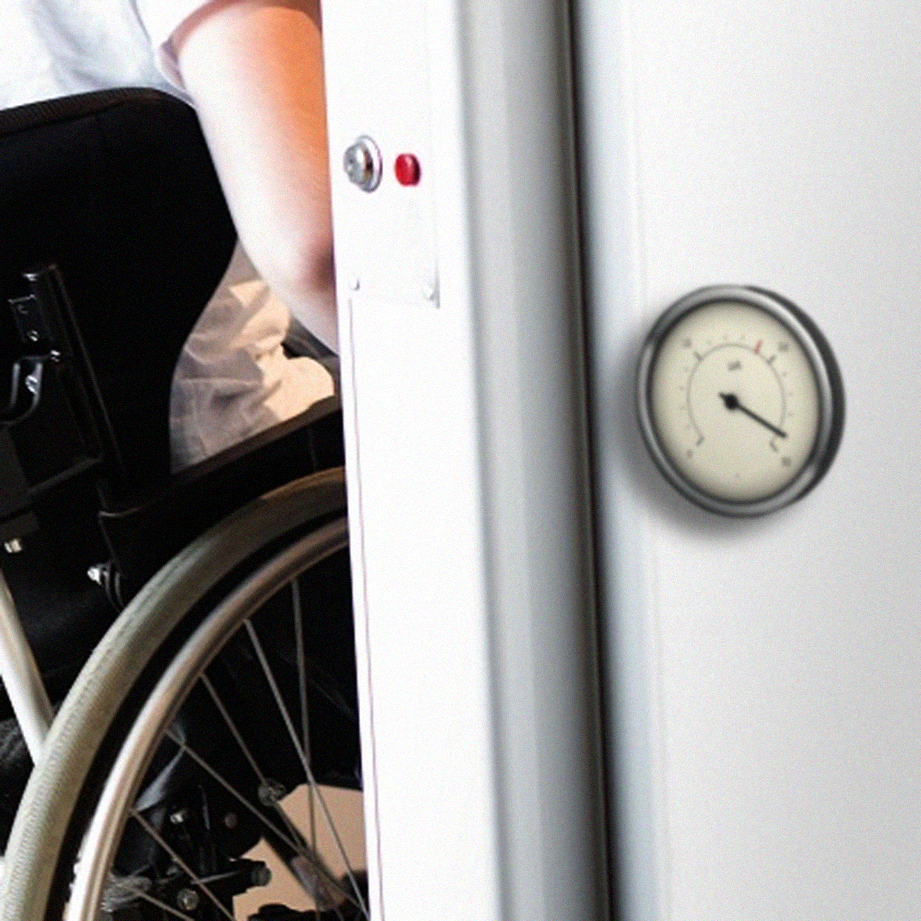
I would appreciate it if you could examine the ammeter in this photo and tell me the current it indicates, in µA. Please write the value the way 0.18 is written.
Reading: 28
